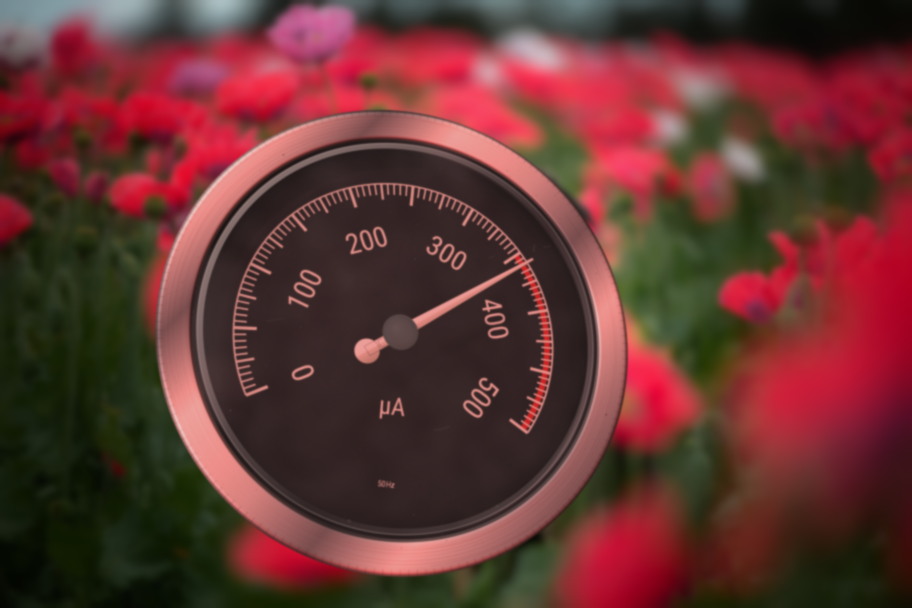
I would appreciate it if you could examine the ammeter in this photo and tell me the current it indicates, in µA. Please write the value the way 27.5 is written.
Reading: 360
